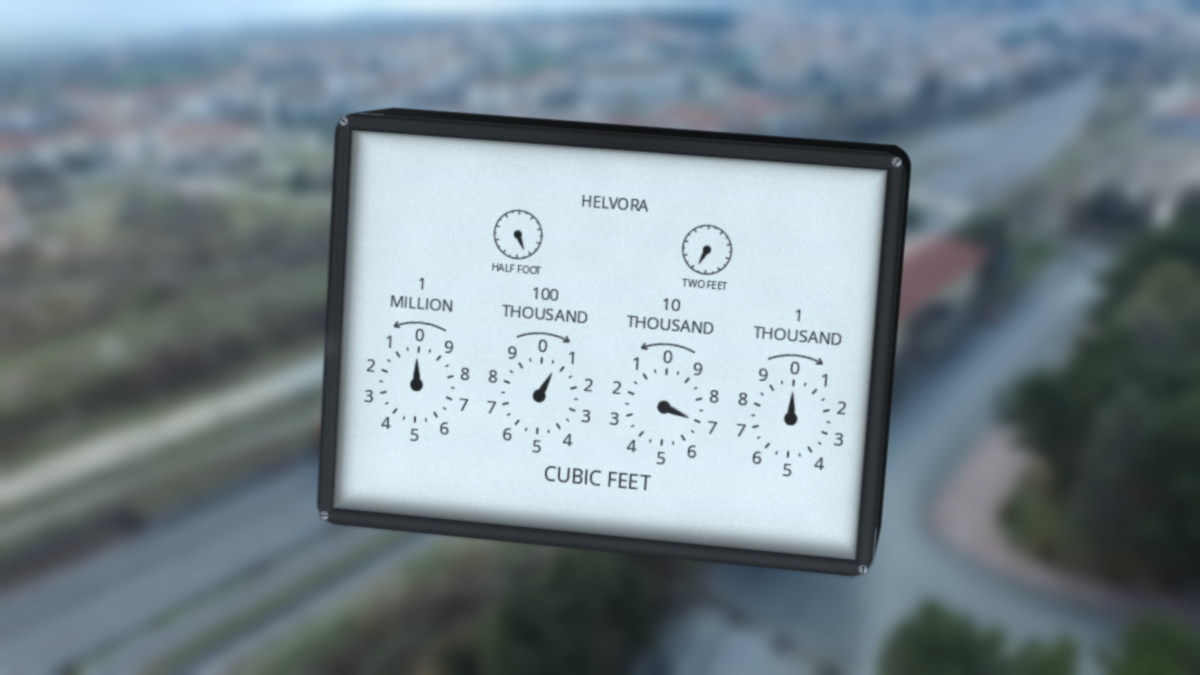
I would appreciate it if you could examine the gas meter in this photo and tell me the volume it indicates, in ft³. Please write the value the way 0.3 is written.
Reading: 7000
